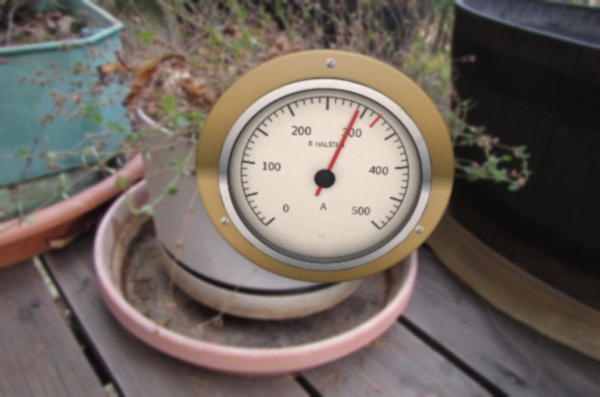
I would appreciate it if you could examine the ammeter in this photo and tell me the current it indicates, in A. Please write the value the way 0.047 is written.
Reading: 290
